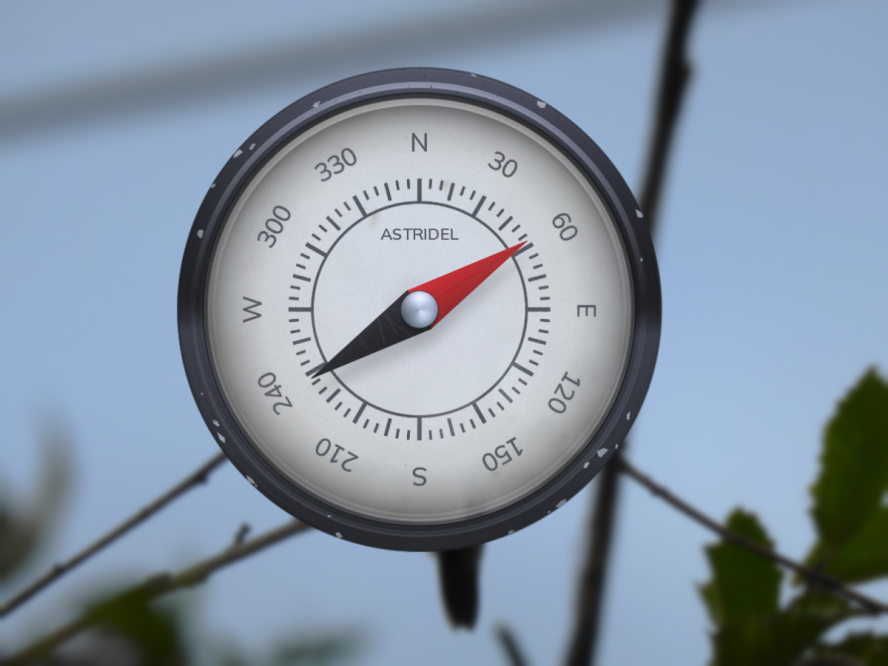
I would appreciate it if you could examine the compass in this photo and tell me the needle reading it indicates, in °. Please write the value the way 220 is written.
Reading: 57.5
